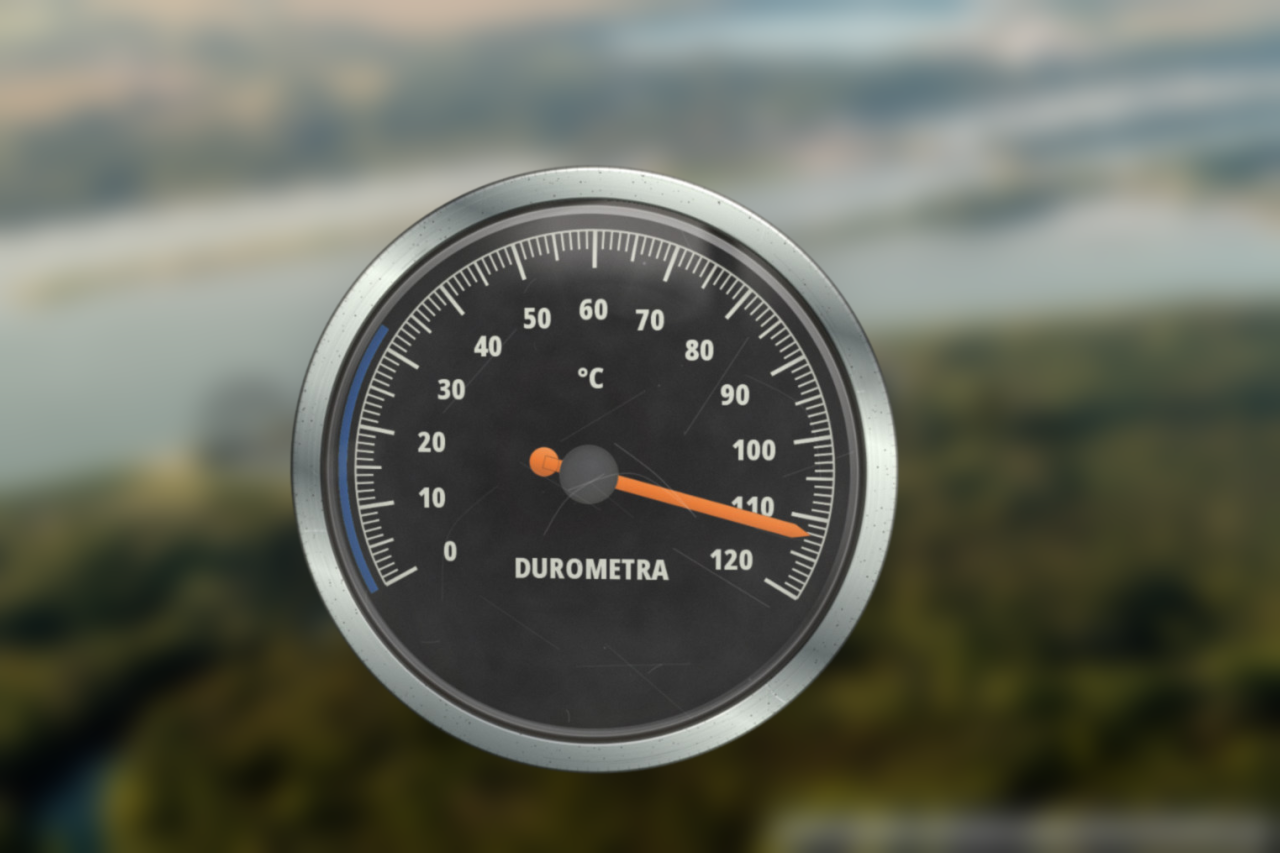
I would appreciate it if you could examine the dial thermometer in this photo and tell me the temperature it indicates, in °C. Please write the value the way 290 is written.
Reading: 112
